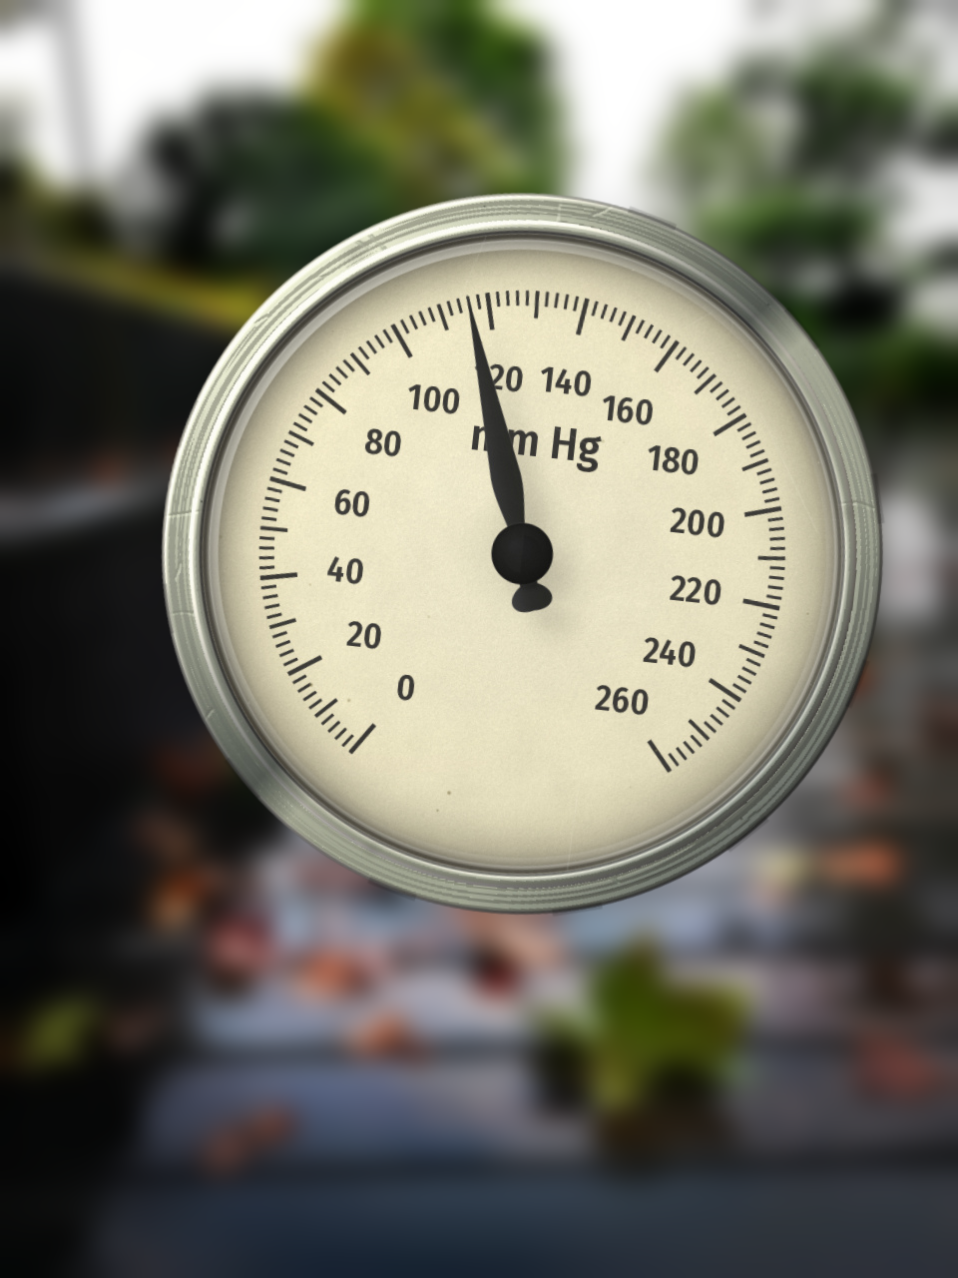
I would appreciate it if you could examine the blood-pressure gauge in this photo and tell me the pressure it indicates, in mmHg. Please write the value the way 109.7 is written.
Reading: 116
